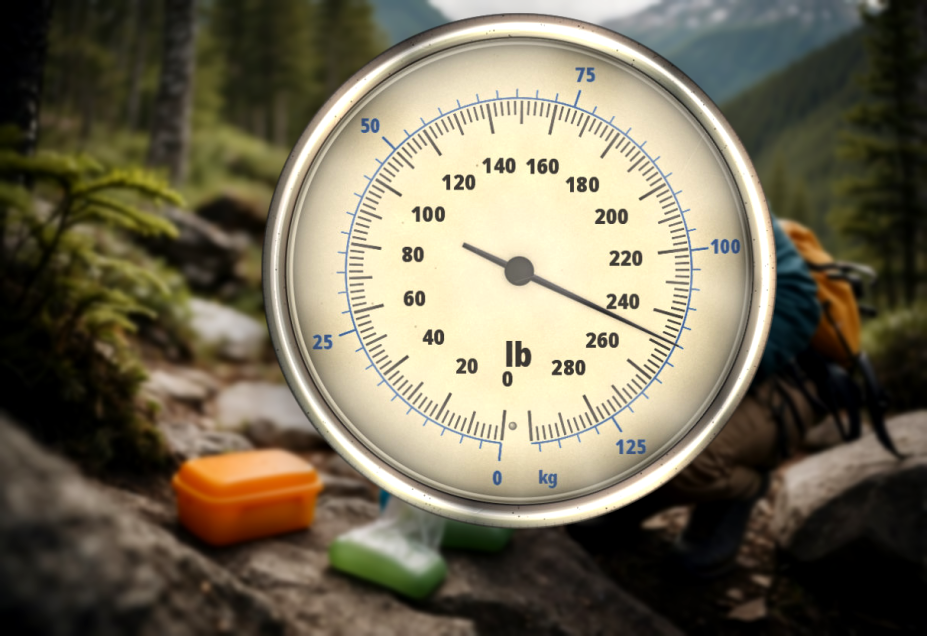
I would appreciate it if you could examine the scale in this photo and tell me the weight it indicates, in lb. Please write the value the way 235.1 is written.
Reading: 248
